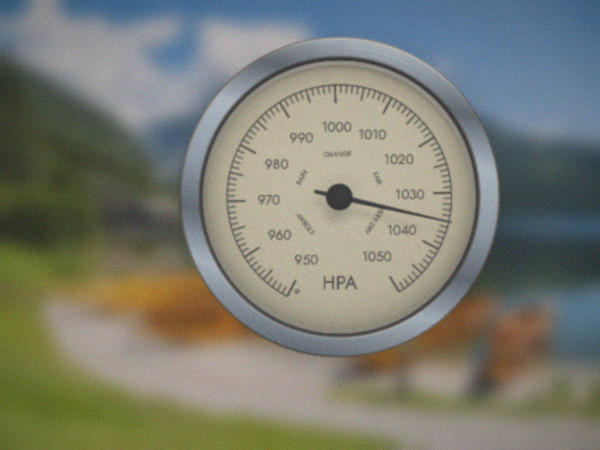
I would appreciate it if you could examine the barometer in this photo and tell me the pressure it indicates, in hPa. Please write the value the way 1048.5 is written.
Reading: 1035
